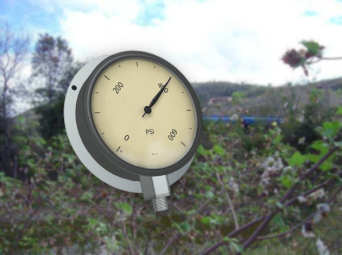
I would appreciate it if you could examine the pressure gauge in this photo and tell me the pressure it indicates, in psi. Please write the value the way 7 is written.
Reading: 400
